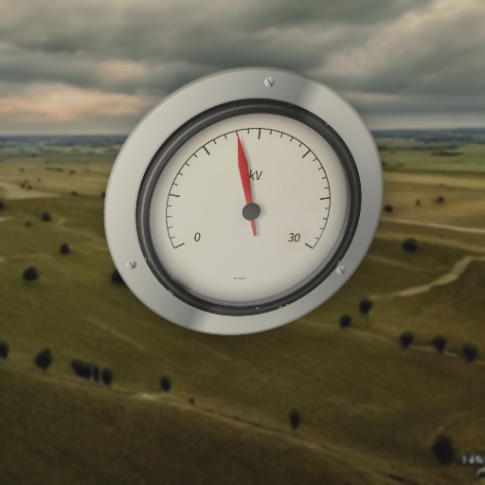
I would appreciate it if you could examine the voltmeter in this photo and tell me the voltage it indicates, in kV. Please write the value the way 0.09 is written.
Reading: 13
